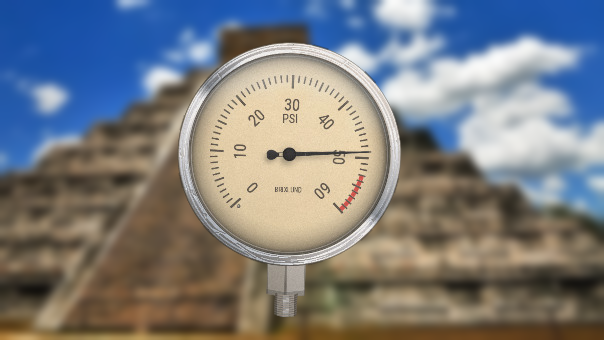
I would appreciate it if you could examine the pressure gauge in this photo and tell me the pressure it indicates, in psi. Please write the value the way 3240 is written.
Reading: 49
